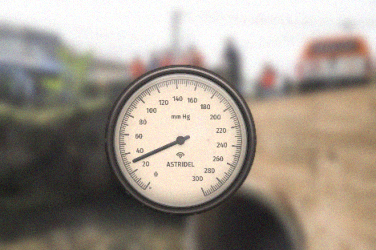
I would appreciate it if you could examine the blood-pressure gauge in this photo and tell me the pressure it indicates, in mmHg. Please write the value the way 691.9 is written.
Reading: 30
